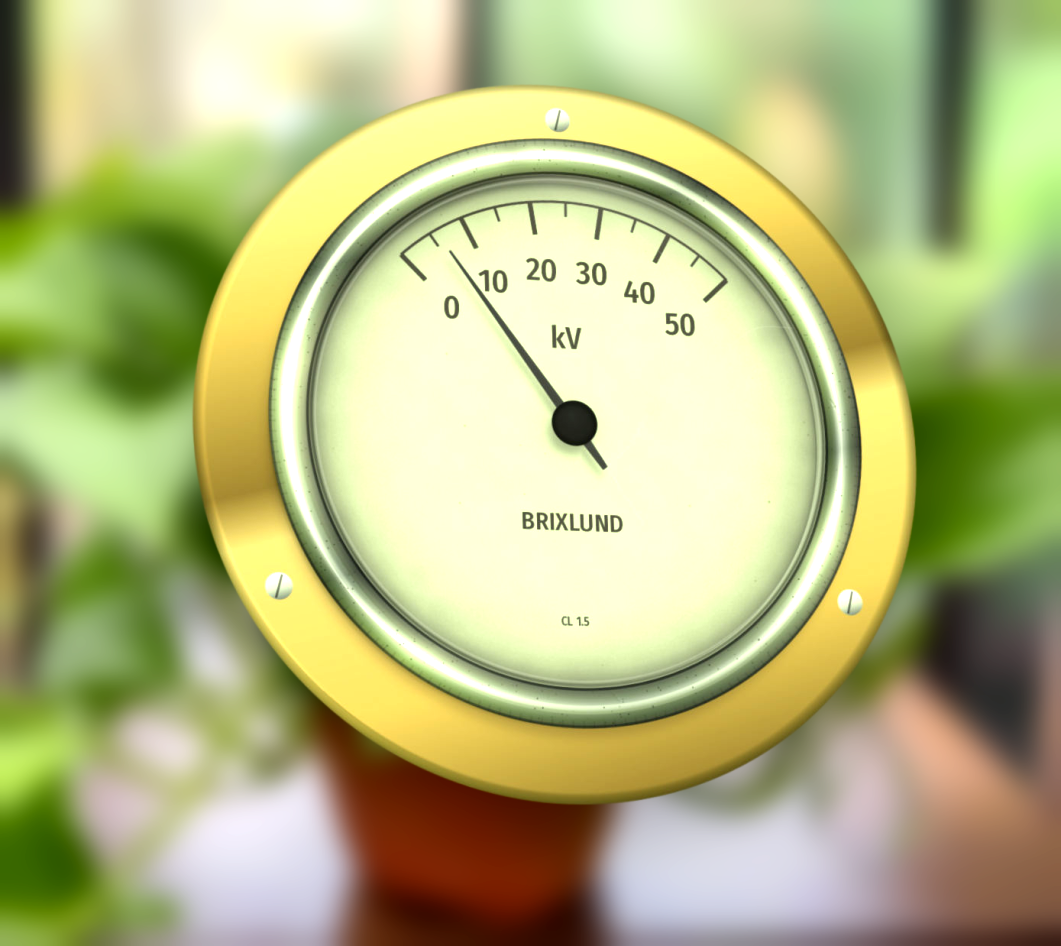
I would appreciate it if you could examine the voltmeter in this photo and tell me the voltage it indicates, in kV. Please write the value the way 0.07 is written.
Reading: 5
